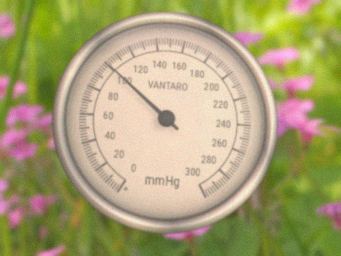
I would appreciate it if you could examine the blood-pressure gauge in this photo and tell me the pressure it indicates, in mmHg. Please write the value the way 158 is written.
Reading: 100
